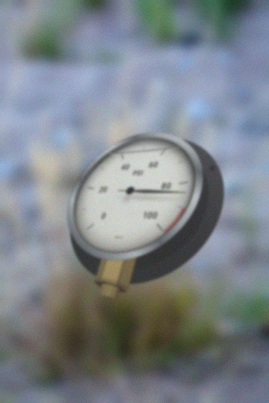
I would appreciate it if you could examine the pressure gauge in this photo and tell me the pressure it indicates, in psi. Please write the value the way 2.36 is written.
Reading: 85
